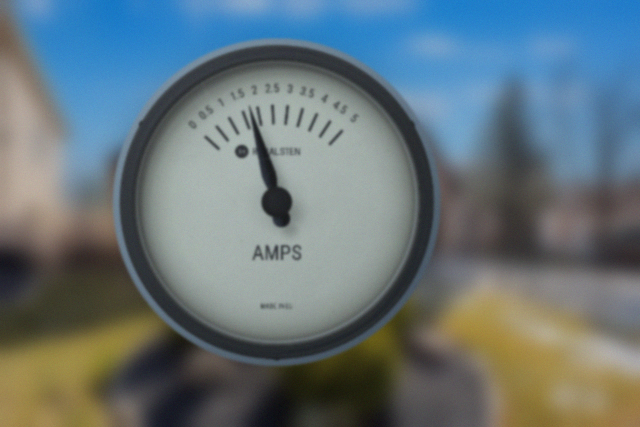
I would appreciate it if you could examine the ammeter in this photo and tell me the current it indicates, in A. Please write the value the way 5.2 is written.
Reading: 1.75
